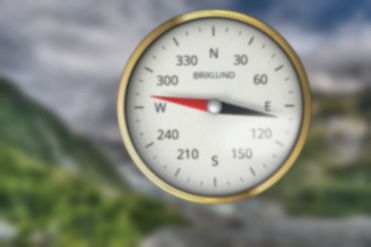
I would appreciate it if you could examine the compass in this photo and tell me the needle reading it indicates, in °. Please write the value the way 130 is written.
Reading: 280
